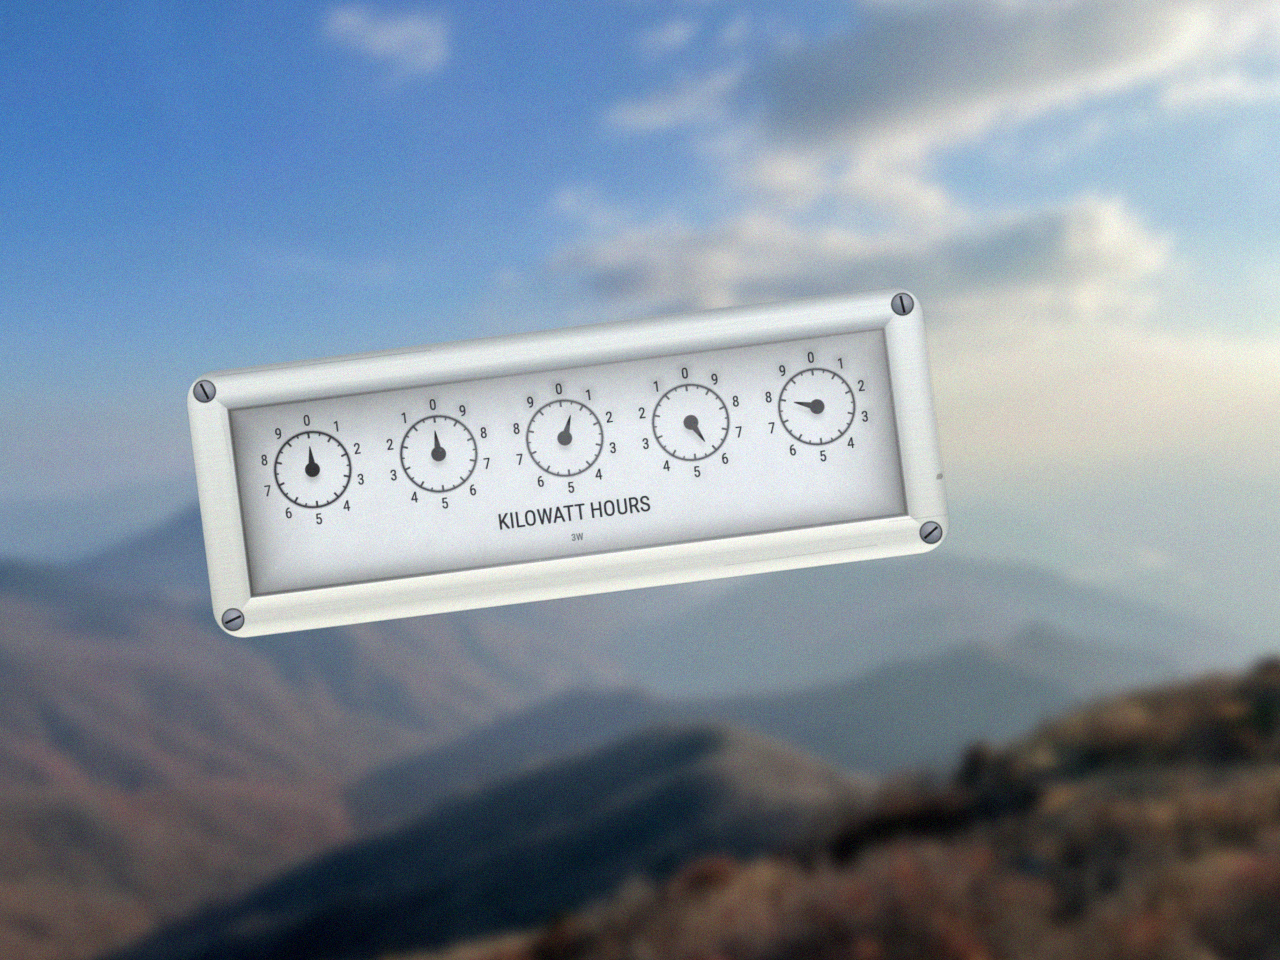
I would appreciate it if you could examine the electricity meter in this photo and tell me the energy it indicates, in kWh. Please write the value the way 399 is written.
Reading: 58
